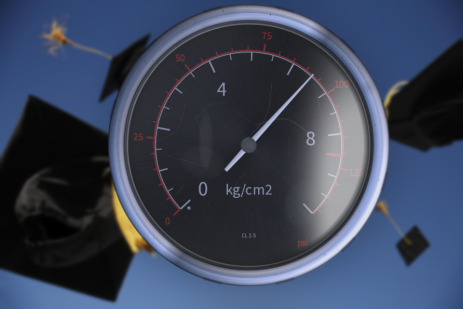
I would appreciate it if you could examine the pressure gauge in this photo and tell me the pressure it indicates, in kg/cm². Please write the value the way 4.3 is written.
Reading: 6.5
